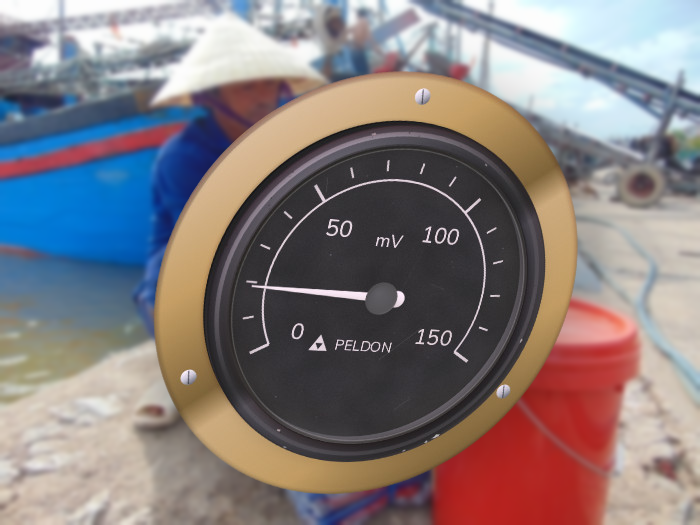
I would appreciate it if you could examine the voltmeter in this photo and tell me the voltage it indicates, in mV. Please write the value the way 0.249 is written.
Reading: 20
